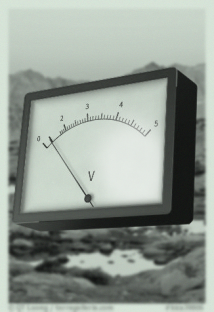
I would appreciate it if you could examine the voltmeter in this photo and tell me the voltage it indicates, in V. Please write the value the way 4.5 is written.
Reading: 1
